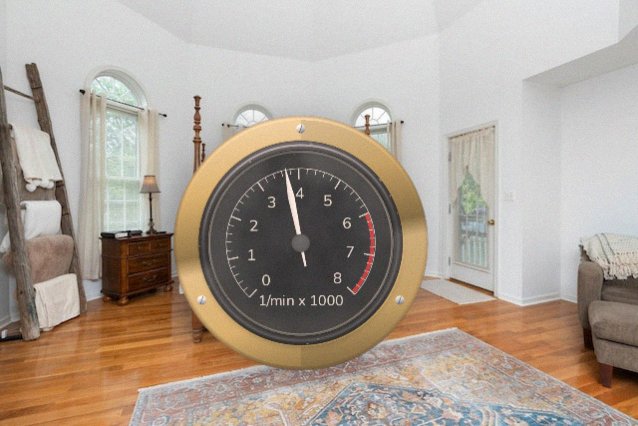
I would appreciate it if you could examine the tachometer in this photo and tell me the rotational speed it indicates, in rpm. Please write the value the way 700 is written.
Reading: 3700
